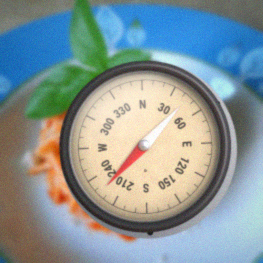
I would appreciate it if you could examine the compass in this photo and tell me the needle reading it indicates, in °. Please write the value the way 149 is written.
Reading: 225
